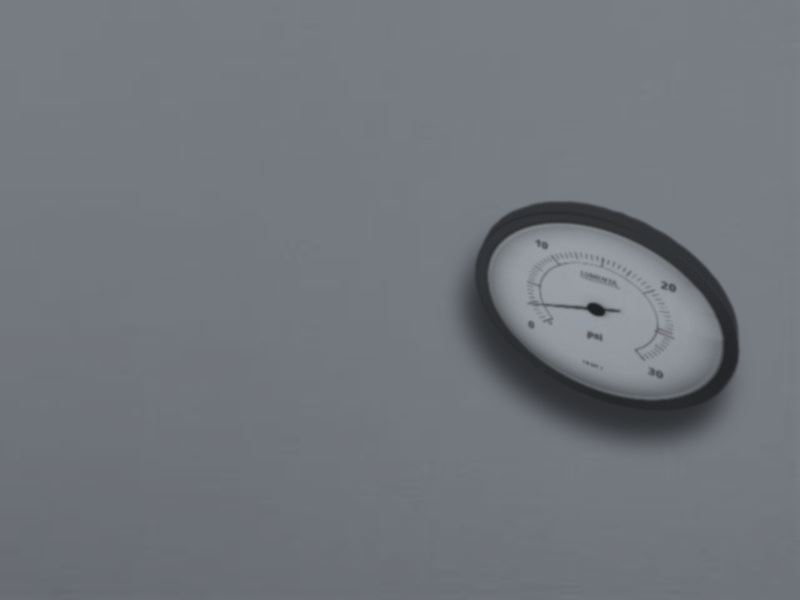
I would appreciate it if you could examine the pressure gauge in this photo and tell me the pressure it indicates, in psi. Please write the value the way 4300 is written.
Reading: 2.5
